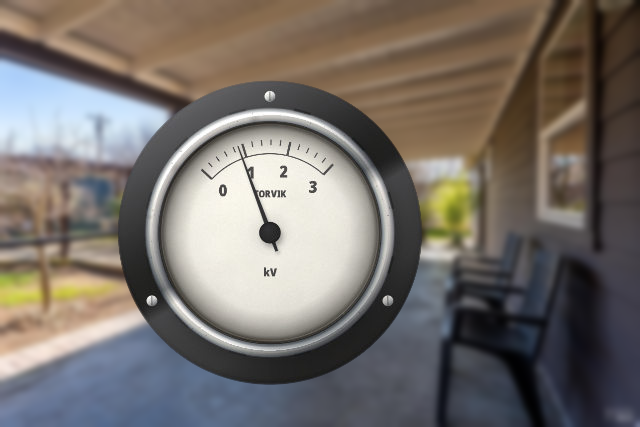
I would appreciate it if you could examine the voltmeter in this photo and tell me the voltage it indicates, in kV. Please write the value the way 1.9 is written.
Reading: 0.9
